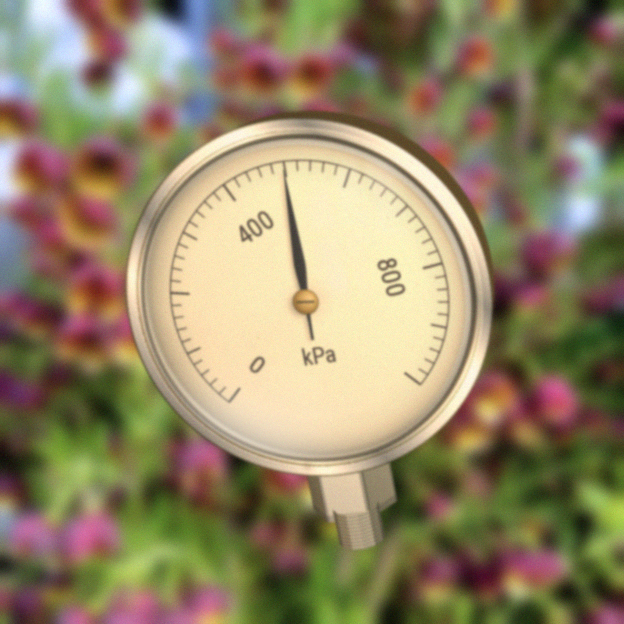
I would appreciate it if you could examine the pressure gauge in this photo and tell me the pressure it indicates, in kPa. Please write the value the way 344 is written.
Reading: 500
